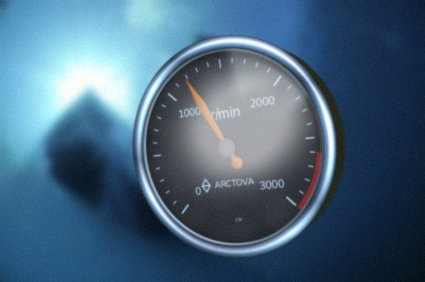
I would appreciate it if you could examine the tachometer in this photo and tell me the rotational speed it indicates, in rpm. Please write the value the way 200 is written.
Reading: 1200
